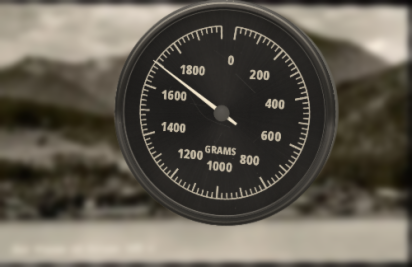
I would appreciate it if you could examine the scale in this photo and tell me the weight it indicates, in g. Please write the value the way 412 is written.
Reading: 1700
